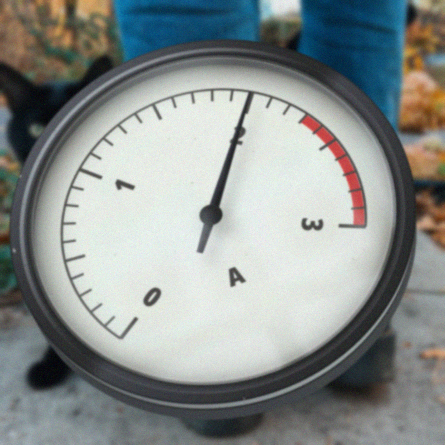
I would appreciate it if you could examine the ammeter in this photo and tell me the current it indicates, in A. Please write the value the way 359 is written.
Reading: 2
